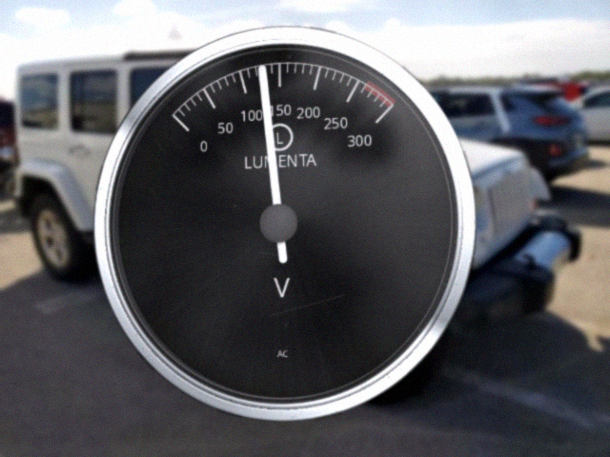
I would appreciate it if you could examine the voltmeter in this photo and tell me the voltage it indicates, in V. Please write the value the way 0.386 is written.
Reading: 130
